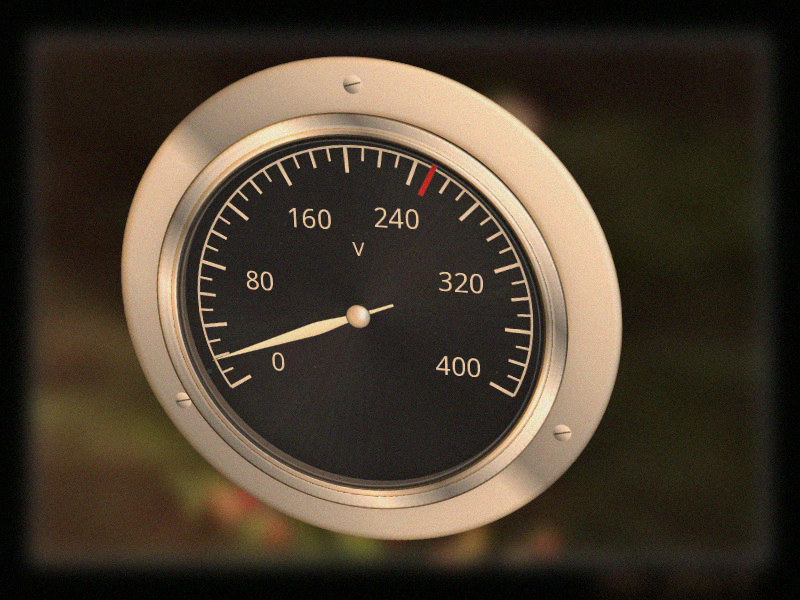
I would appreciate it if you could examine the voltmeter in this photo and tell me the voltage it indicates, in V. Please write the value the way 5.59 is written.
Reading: 20
